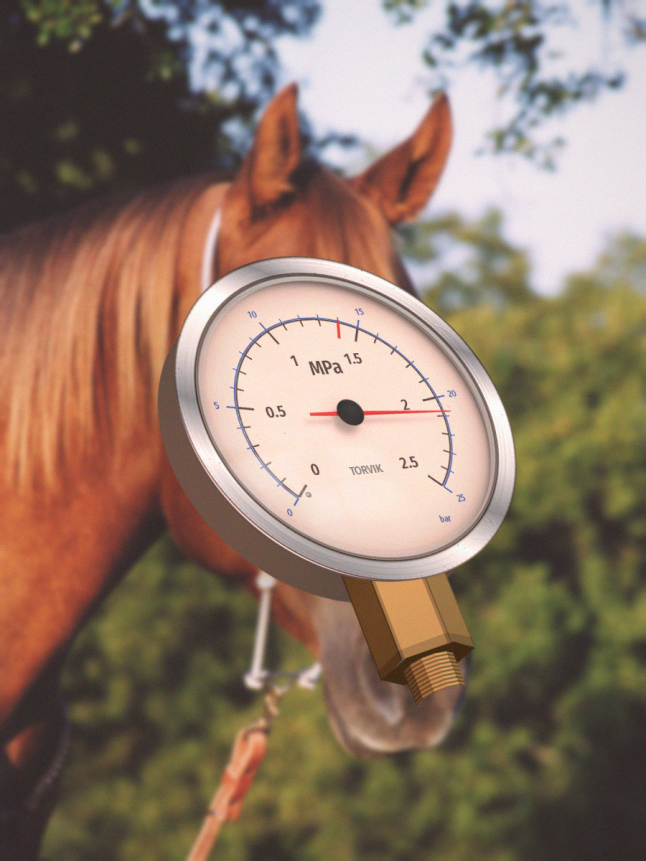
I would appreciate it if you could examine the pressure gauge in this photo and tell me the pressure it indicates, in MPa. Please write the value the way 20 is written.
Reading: 2.1
